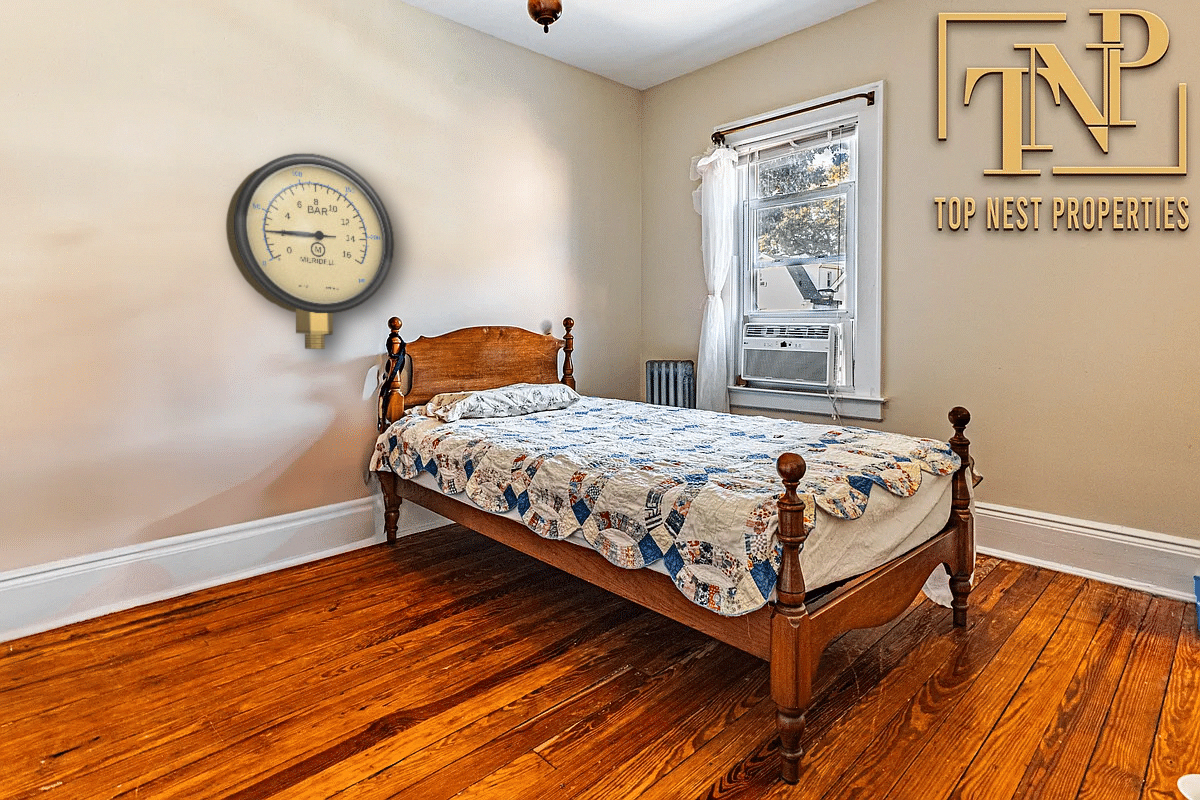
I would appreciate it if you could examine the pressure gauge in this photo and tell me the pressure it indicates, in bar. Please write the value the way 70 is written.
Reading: 2
